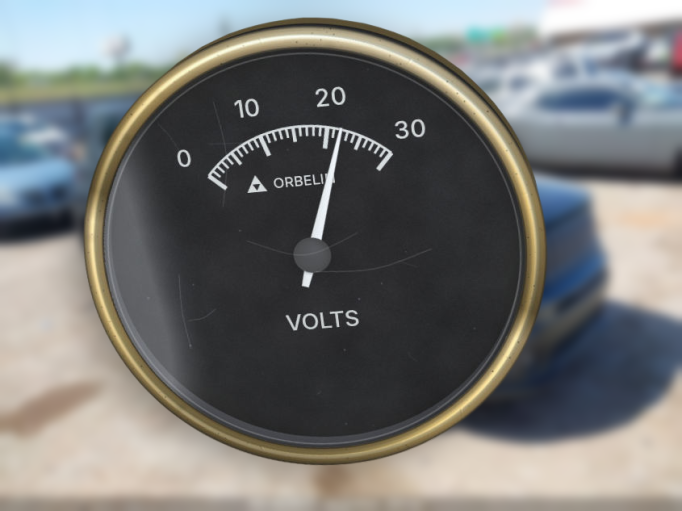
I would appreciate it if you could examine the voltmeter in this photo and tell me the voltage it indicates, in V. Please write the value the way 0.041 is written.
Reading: 22
